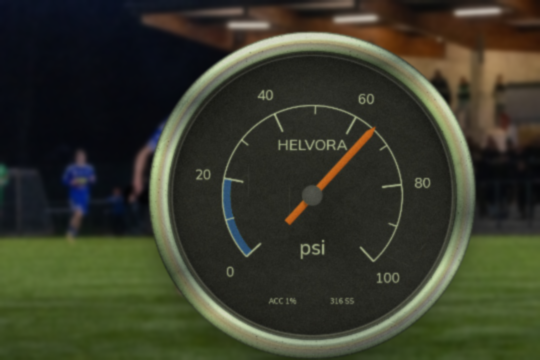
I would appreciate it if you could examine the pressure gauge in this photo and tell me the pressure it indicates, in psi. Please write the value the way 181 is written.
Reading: 65
